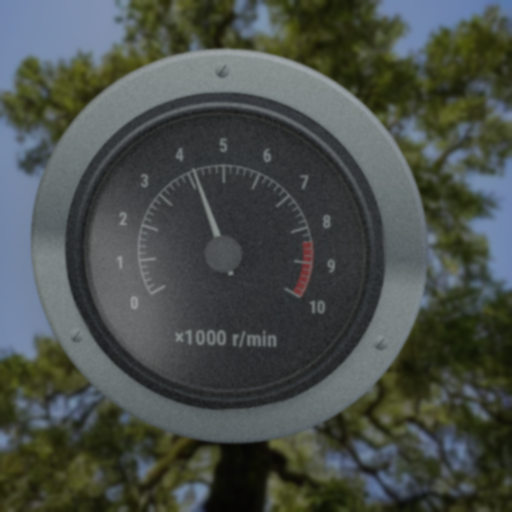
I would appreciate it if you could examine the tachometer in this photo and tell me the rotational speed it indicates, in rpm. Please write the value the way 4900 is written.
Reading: 4200
